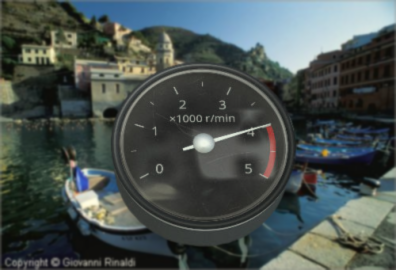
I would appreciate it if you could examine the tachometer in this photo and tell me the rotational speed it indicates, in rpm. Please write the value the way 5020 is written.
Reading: 4000
